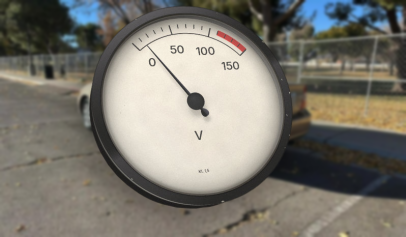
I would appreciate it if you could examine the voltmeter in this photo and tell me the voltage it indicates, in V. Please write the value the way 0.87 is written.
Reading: 10
